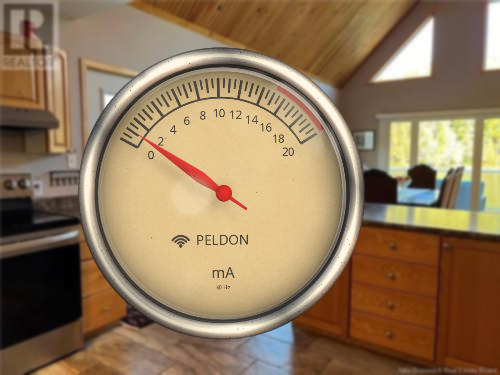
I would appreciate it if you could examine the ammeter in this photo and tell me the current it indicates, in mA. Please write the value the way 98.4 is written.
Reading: 1
